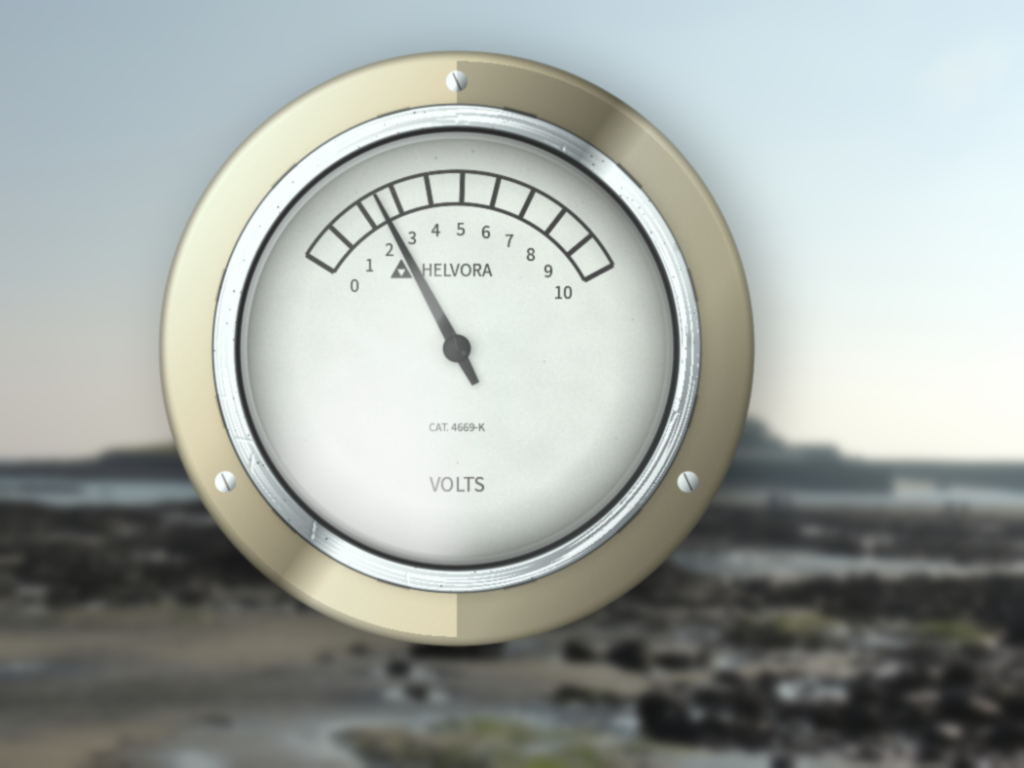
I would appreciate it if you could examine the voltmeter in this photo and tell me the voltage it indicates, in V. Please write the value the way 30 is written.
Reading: 2.5
